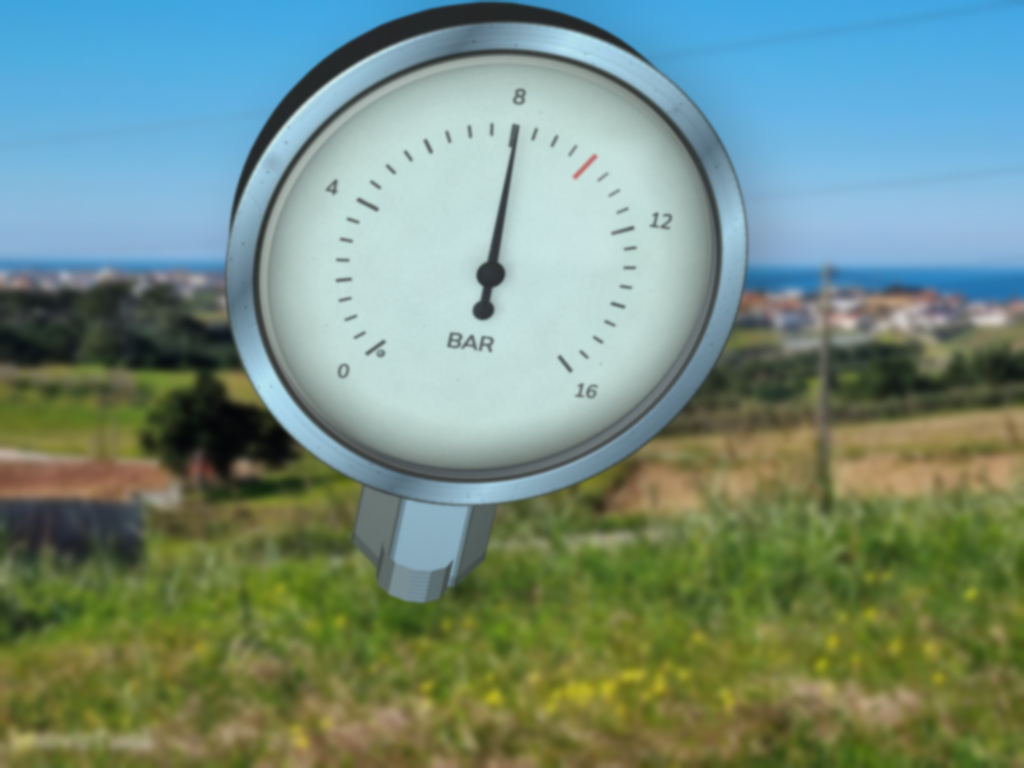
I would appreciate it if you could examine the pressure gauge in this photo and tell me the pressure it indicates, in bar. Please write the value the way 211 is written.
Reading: 8
